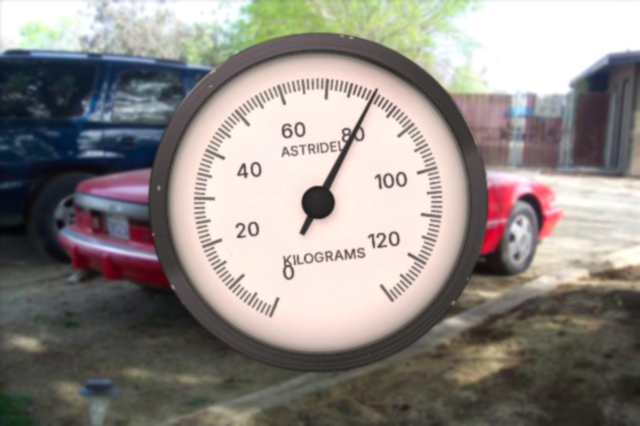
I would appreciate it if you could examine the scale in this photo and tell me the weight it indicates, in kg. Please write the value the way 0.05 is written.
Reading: 80
